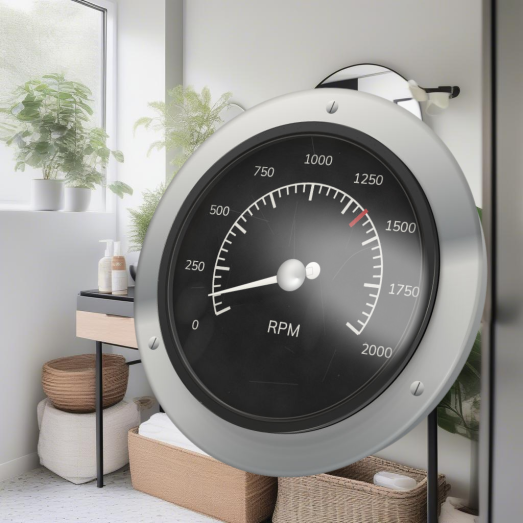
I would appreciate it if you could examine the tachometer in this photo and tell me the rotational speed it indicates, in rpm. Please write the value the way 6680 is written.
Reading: 100
